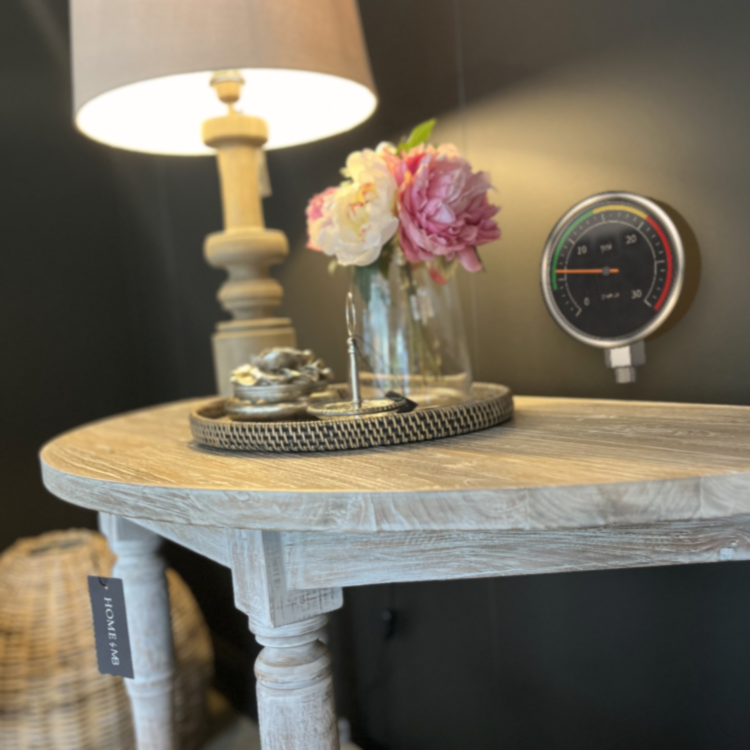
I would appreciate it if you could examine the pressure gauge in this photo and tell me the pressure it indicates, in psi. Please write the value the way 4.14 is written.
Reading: 6
